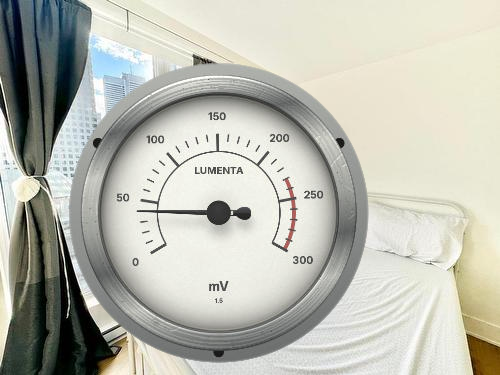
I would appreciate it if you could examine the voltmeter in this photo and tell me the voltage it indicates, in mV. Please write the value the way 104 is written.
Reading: 40
